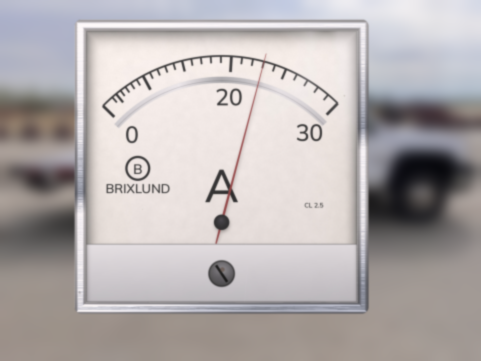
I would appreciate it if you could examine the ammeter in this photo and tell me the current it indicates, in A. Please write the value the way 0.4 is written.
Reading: 23
